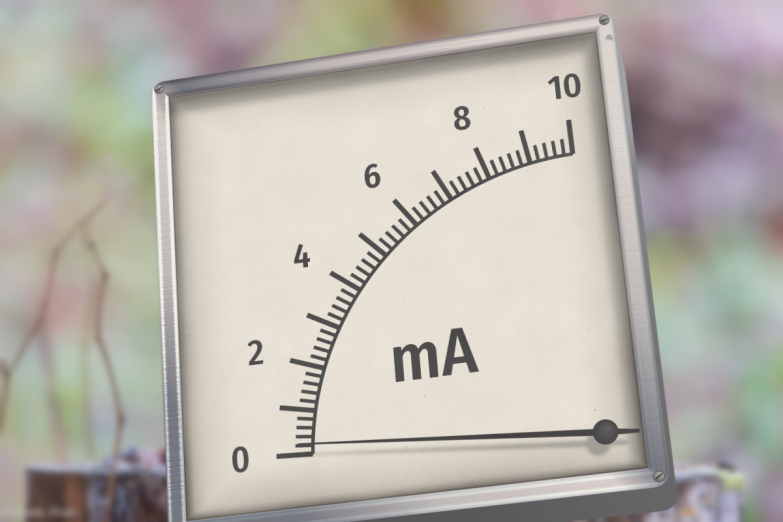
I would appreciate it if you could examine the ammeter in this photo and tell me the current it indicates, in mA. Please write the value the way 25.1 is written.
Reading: 0.2
